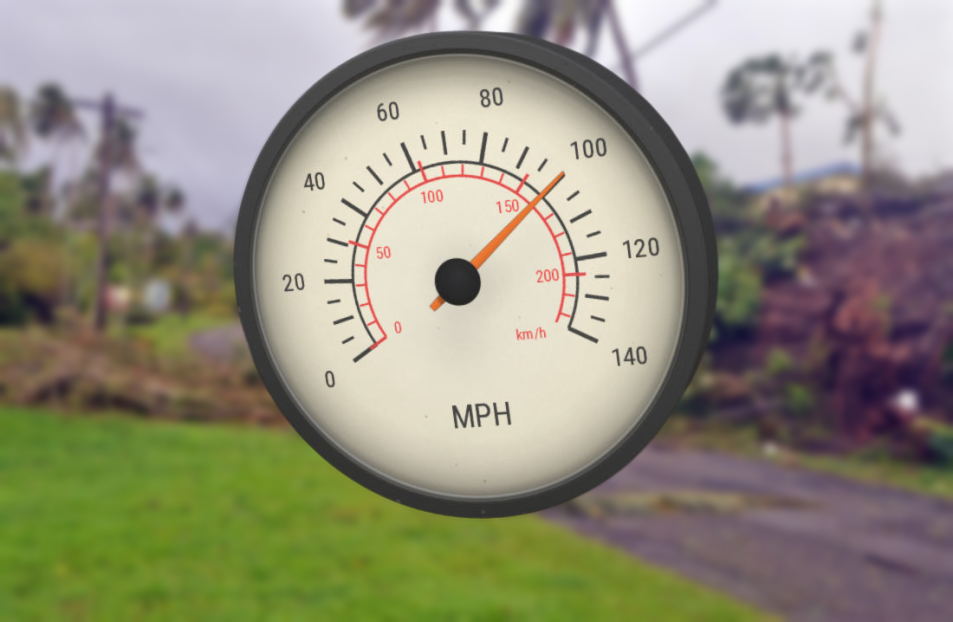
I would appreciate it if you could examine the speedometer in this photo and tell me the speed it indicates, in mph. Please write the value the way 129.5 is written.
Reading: 100
